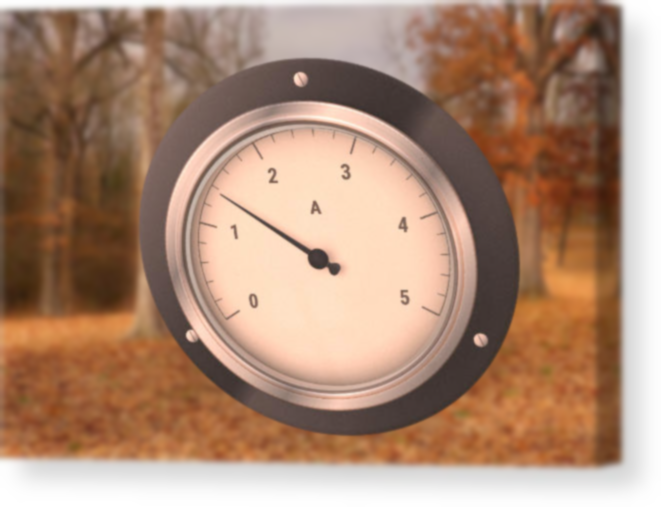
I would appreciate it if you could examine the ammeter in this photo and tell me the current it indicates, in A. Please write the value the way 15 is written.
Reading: 1.4
